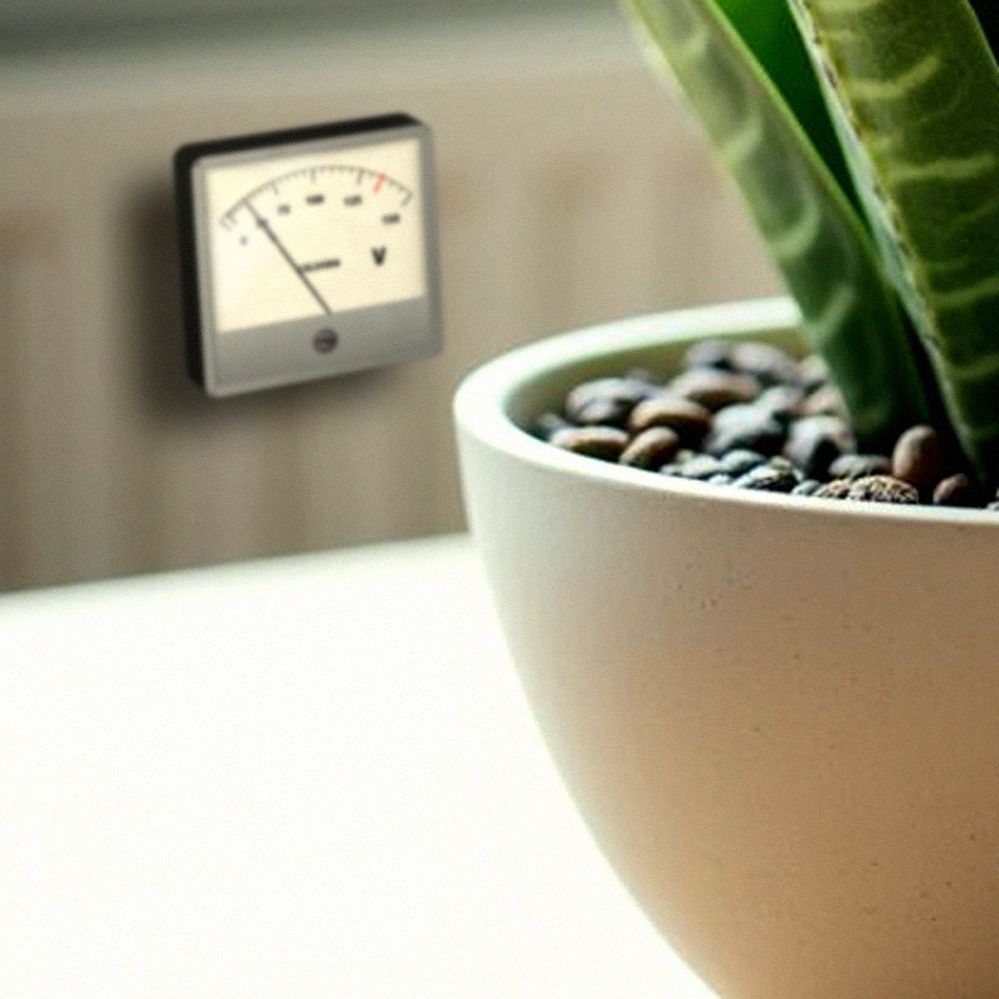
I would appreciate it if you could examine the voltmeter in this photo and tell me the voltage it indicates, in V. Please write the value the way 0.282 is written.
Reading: 50
